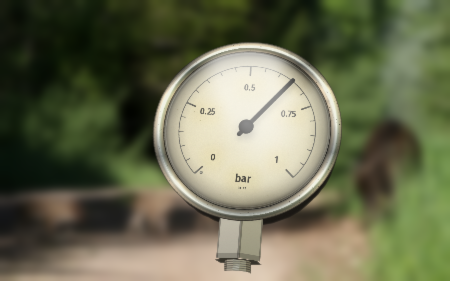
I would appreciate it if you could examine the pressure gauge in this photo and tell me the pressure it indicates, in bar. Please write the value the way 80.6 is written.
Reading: 0.65
